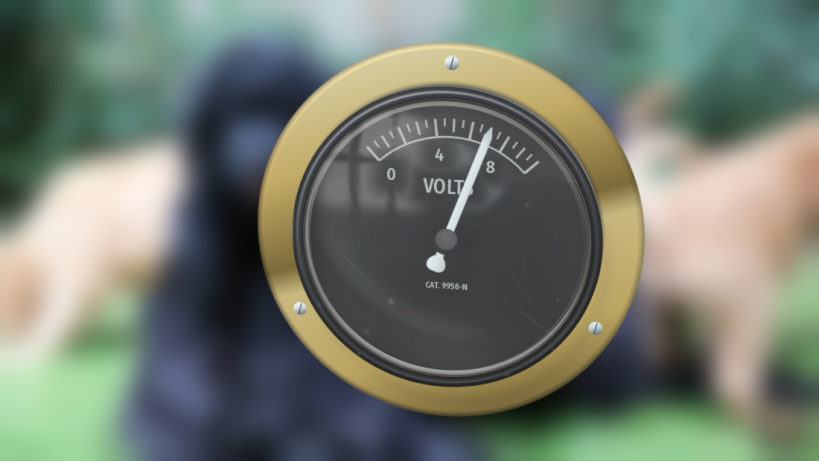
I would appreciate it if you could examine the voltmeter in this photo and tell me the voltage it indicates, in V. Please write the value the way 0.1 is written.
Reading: 7
